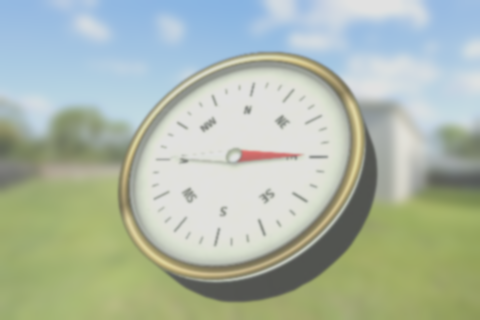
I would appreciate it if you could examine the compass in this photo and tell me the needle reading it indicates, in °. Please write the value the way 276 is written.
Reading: 90
